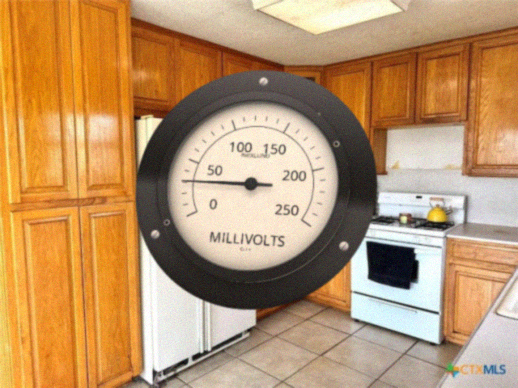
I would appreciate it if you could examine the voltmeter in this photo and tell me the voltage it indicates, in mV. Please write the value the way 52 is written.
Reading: 30
